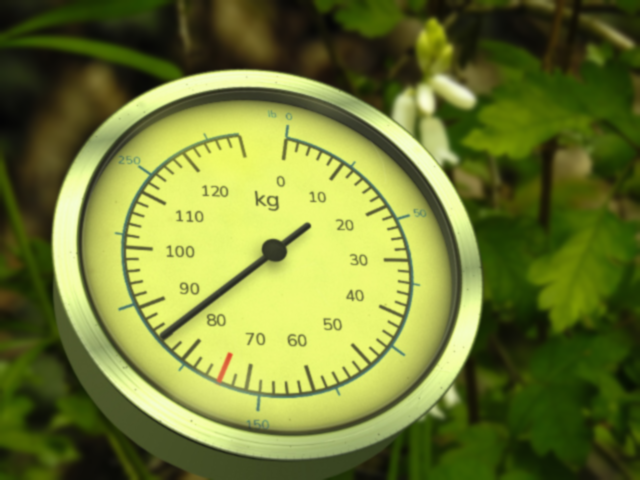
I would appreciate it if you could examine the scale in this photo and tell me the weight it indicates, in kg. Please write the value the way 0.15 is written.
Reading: 84
